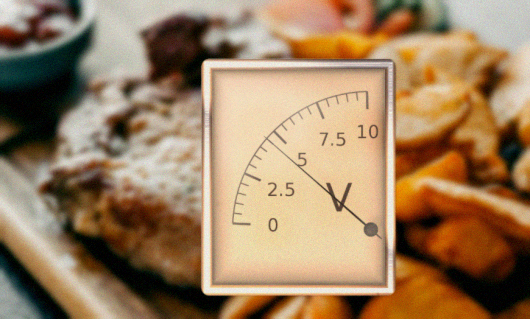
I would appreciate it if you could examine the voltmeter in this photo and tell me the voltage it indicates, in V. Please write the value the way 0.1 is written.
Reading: 4.5
